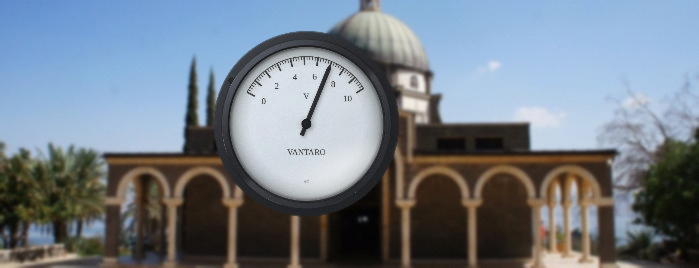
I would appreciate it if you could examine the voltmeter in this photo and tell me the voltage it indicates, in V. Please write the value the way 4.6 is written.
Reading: 7
